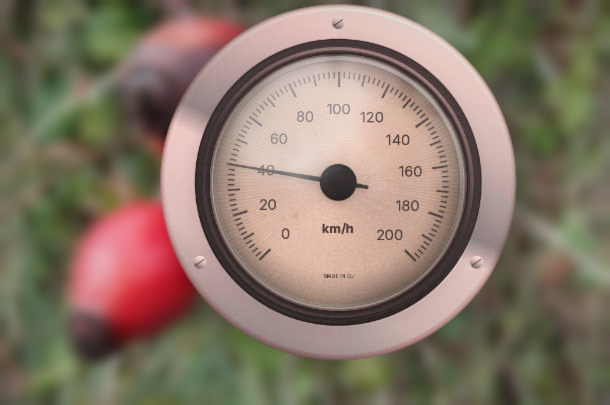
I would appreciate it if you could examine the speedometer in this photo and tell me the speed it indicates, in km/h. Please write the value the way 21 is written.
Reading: 40
